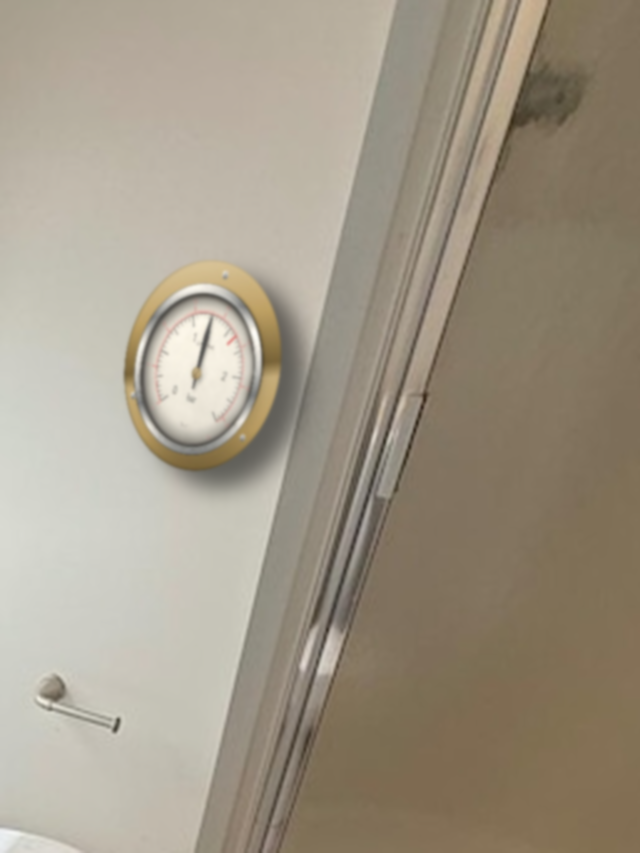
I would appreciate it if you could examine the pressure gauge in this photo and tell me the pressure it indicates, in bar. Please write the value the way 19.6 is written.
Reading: 1.25
